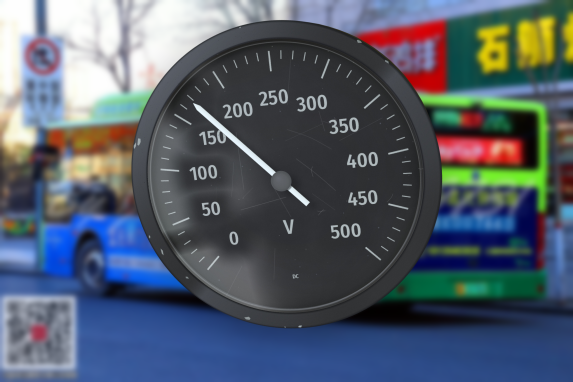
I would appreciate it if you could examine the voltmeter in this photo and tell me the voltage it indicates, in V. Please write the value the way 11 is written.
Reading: 170
